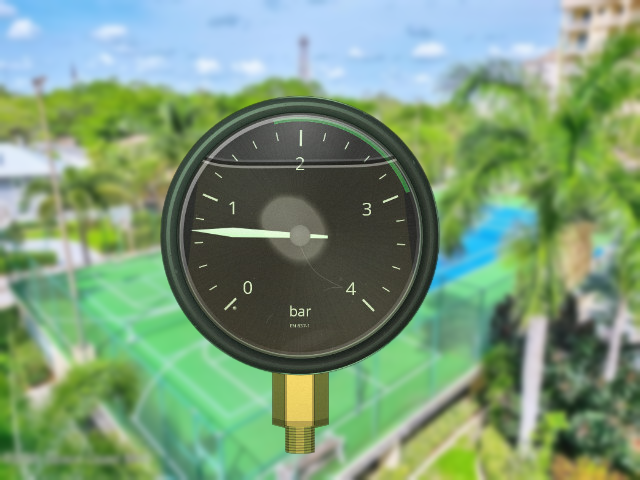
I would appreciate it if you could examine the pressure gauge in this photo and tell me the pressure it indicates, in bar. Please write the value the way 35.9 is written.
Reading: 0.7
